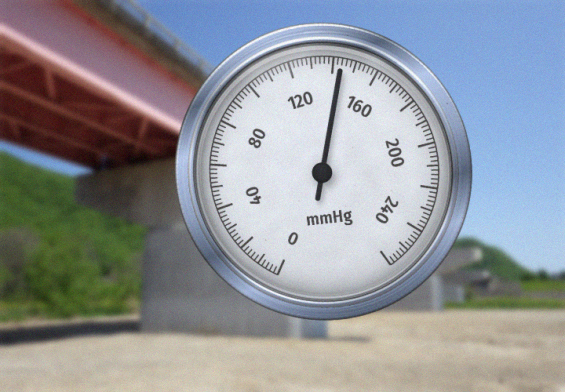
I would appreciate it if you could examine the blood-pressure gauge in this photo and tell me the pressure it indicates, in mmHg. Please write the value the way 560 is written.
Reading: 144
